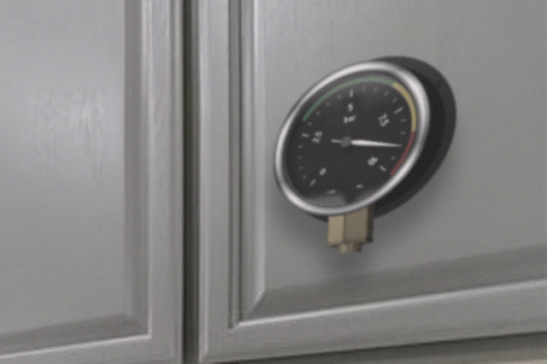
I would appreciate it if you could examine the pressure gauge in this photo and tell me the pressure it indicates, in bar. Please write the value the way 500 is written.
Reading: 9
